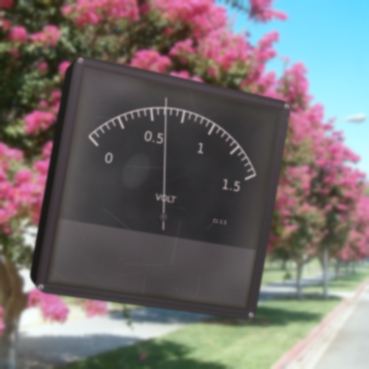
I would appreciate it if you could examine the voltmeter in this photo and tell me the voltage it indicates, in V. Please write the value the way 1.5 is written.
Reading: 0.6
